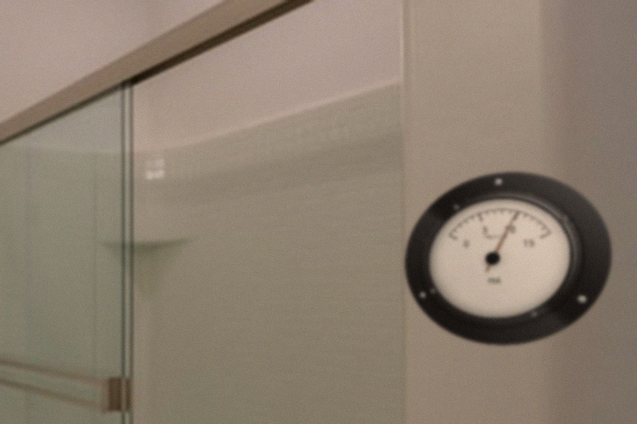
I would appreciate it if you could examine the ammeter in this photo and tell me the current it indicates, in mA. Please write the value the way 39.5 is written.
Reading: 10
